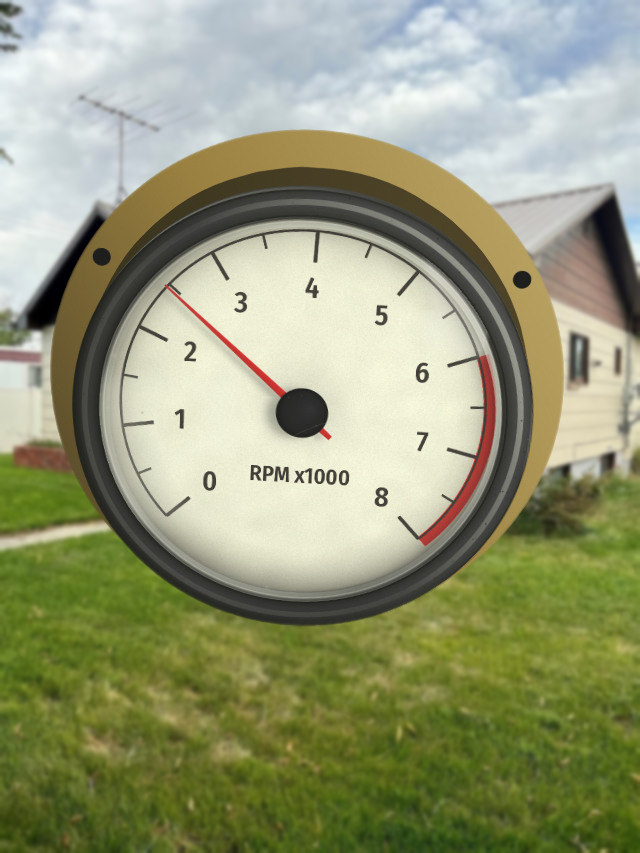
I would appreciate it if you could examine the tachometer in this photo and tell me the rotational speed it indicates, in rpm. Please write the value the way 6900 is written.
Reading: 2500
